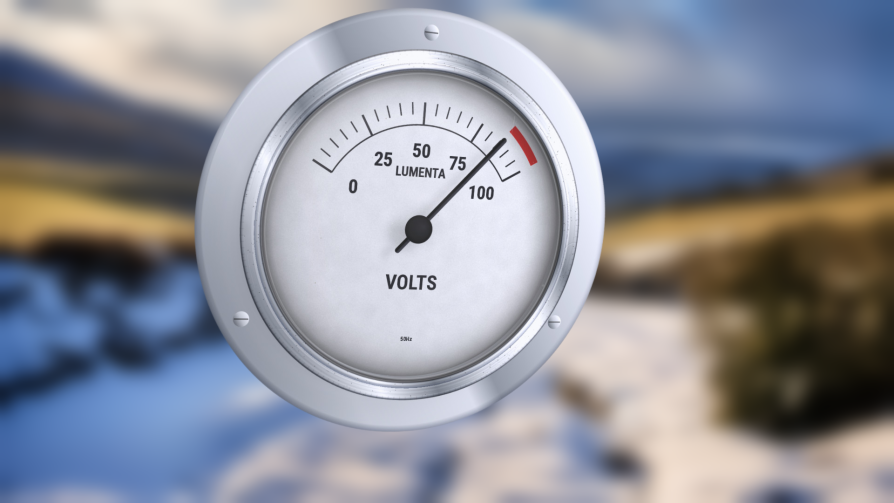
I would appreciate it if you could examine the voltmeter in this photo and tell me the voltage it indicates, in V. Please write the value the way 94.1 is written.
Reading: 85
